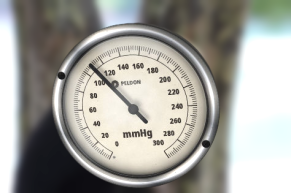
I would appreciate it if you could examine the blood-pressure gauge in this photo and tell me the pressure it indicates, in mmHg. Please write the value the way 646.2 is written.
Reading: 110
